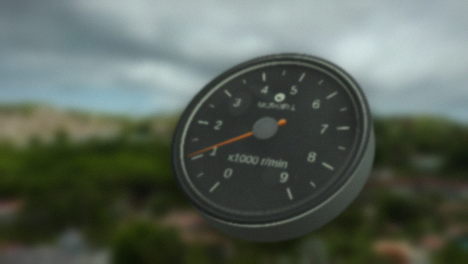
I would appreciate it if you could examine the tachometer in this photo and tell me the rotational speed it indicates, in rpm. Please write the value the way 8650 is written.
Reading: 1000
